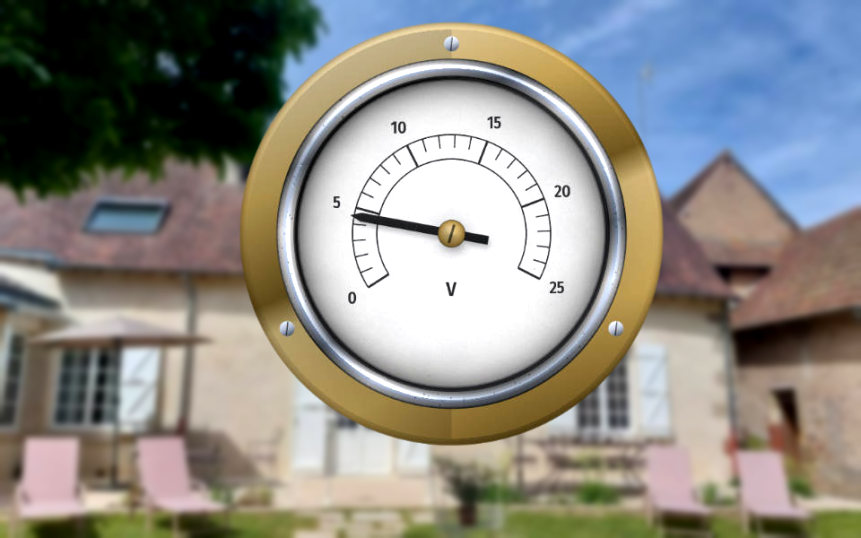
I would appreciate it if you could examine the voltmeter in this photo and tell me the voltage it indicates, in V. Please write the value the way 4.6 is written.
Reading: 4.5
